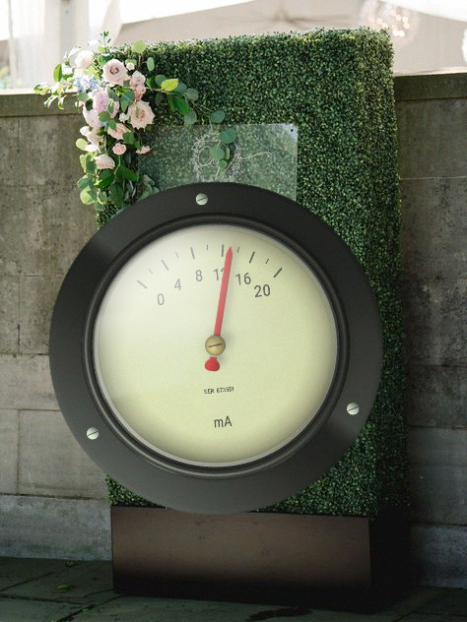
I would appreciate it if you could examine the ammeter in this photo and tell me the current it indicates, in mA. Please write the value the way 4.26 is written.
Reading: 13
